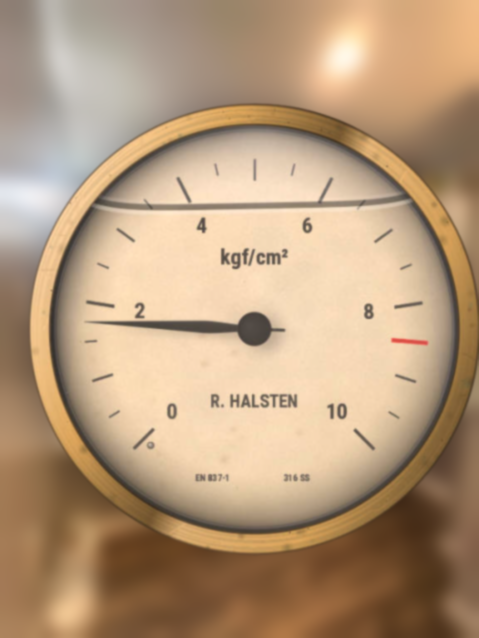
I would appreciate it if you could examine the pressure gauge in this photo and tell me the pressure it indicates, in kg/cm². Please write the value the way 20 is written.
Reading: 1.75
